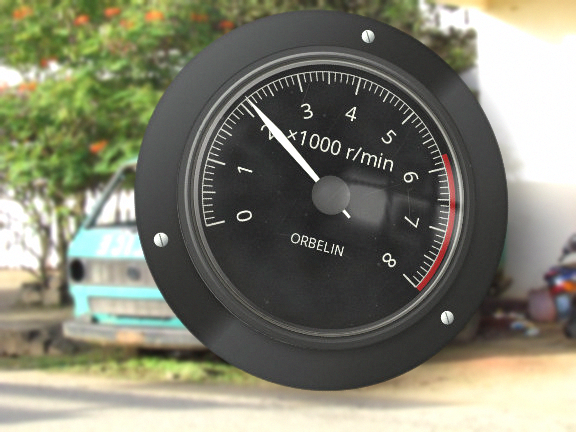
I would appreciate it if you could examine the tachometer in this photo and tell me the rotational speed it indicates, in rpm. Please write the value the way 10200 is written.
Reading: 2100
